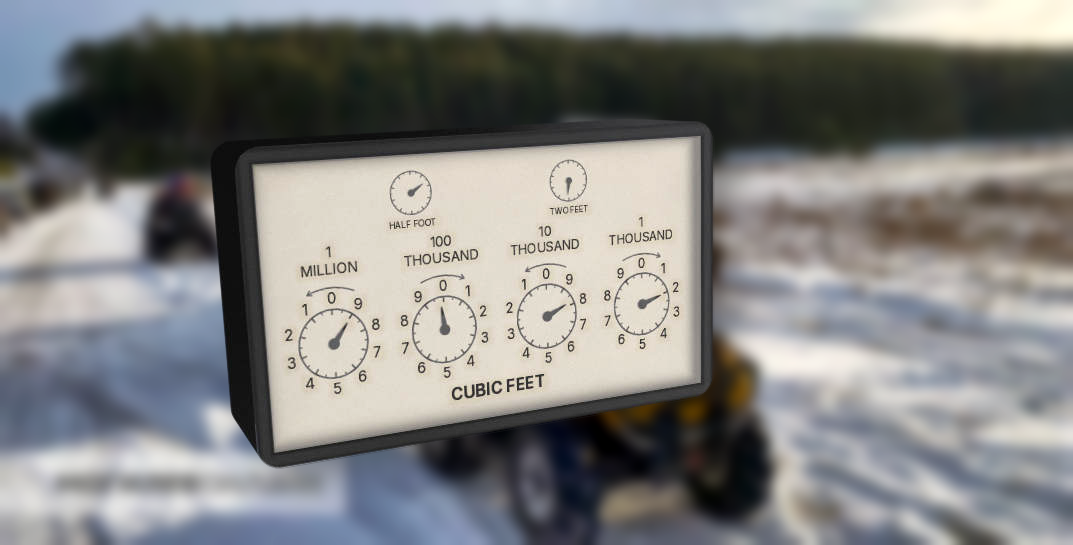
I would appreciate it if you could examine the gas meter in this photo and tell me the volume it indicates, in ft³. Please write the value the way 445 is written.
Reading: 898200
